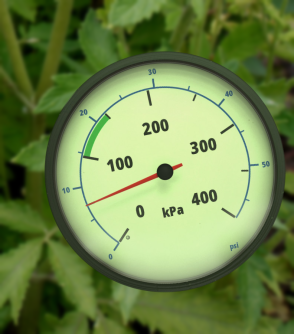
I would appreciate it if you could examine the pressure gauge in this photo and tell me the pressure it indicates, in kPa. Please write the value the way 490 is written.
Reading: 50
